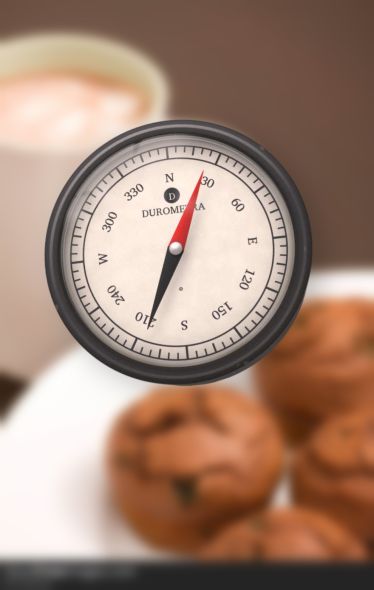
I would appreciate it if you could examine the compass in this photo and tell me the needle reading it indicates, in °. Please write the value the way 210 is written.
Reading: 25
